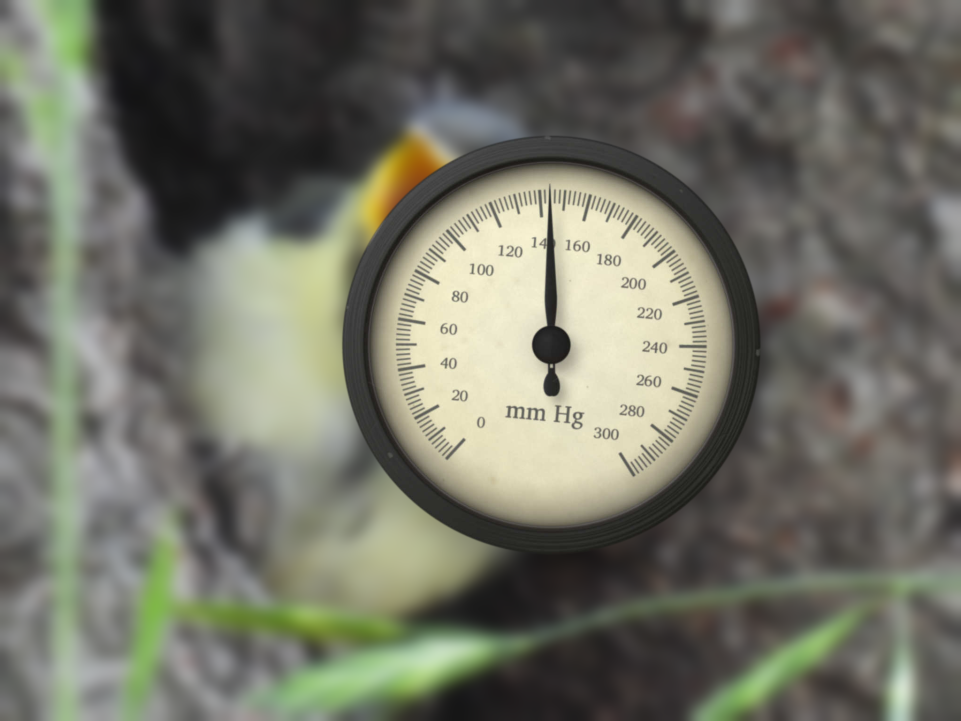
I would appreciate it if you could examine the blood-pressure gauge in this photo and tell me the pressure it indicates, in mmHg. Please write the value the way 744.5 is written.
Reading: 144
